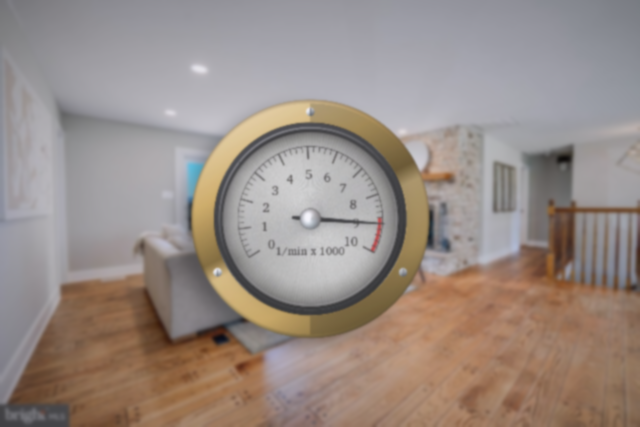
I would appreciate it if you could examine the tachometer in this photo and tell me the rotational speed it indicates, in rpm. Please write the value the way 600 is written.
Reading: 9000
